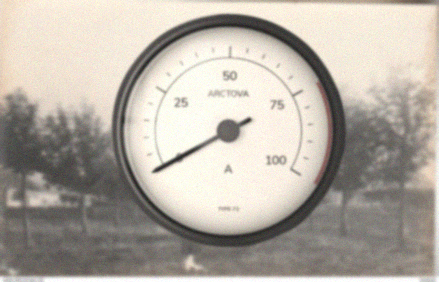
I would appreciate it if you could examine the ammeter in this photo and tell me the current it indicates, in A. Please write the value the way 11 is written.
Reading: 0
